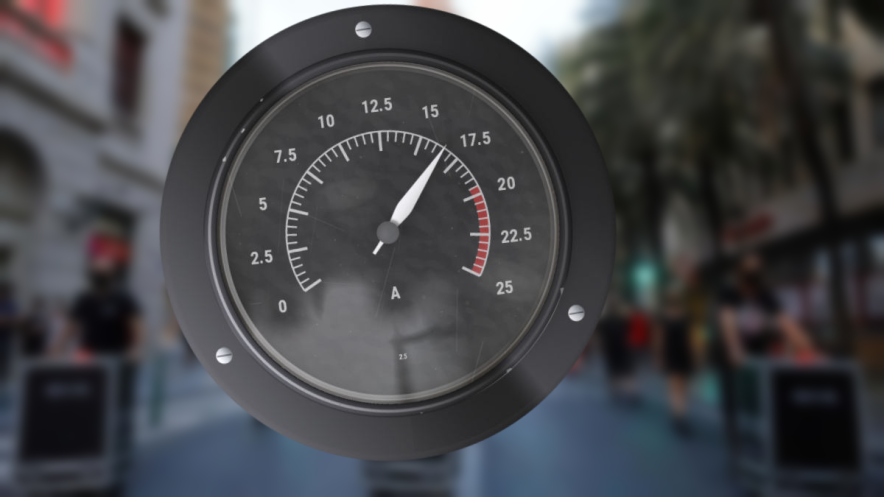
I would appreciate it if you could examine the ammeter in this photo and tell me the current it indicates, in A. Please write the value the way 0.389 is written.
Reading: 16.5
